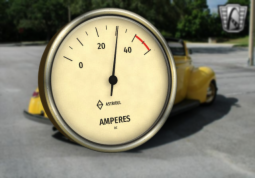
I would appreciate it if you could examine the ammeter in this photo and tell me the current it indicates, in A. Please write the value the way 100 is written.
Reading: 30
